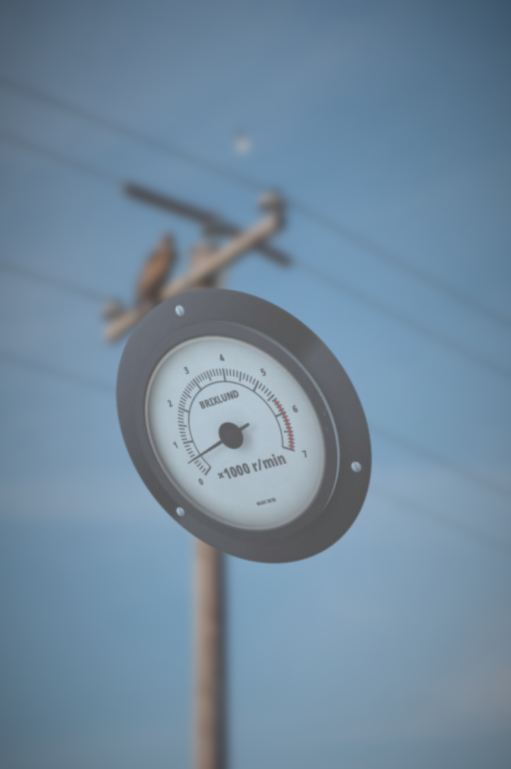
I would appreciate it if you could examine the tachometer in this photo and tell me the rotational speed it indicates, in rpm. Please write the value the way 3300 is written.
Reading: 500
